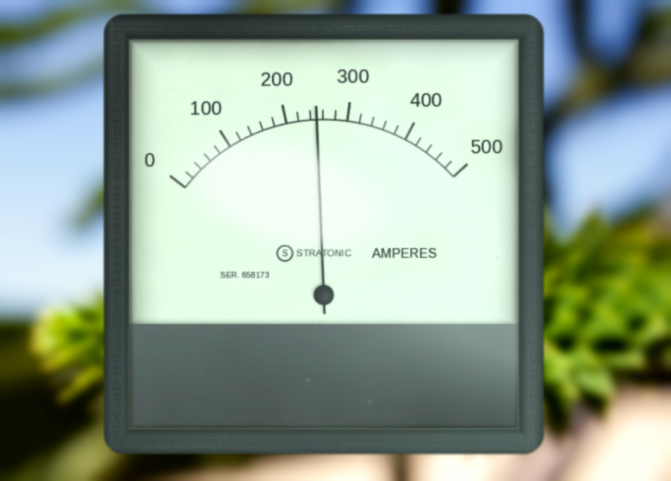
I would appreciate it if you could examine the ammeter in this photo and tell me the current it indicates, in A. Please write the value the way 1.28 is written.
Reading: 250
